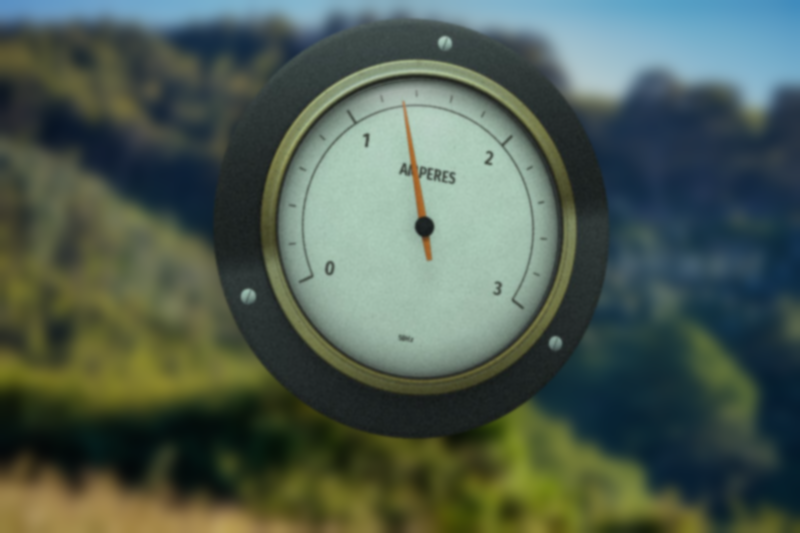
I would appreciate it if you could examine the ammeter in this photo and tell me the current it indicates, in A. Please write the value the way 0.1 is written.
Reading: 1.3
